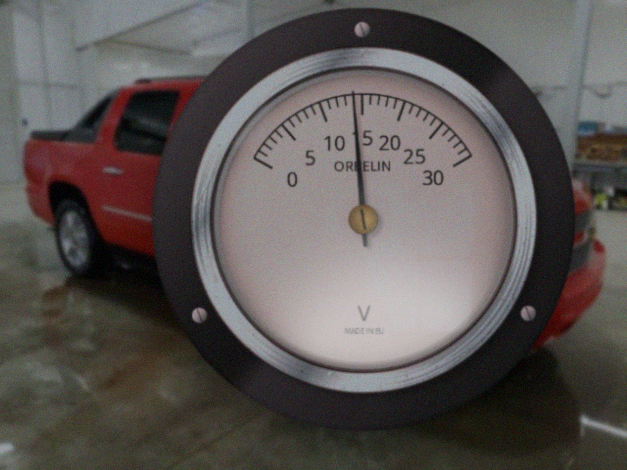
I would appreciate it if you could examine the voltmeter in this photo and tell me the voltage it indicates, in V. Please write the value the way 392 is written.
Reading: 14
